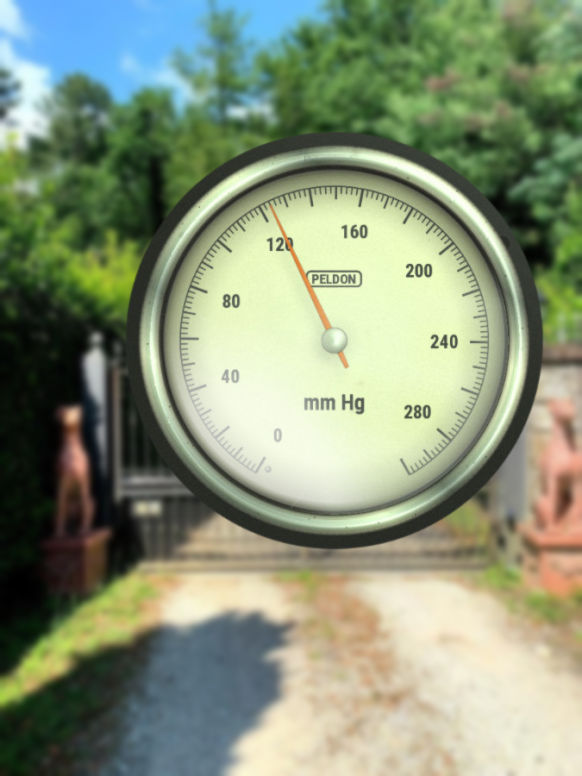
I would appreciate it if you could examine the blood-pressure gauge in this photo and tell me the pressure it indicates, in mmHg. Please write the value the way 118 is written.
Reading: 124
